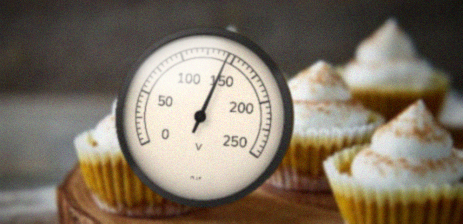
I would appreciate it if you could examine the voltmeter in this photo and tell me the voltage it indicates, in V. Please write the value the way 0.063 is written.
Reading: 145
